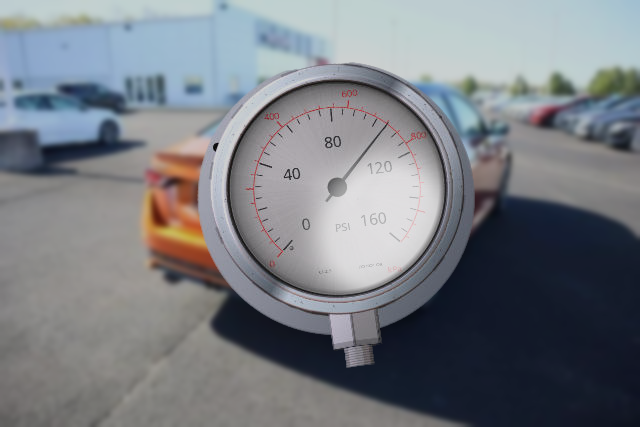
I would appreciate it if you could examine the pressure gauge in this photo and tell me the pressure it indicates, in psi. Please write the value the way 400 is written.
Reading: 105
